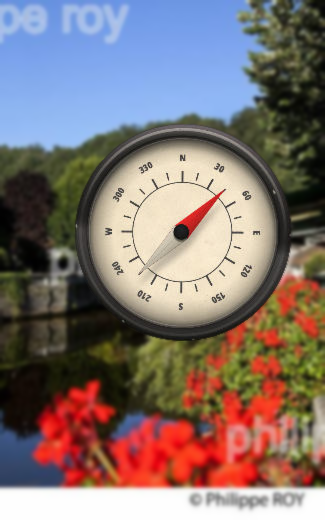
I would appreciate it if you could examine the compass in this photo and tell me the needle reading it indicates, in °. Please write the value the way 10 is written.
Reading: 45
